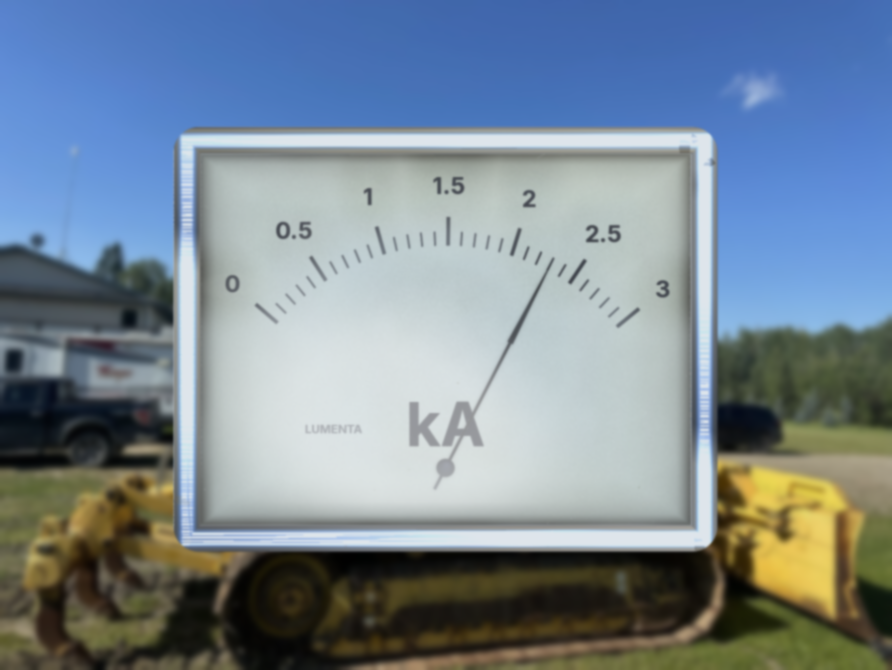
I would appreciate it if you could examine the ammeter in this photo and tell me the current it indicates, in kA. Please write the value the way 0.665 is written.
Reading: 2.3
